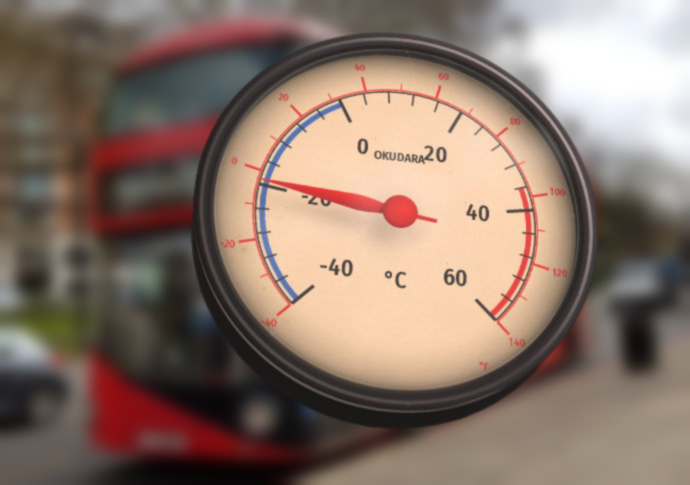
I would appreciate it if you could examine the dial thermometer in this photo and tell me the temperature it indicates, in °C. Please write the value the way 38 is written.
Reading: -20
